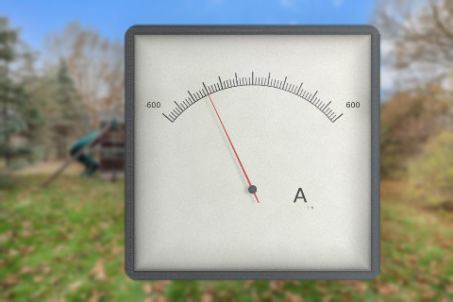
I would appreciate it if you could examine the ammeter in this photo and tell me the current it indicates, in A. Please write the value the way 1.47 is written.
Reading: -300
